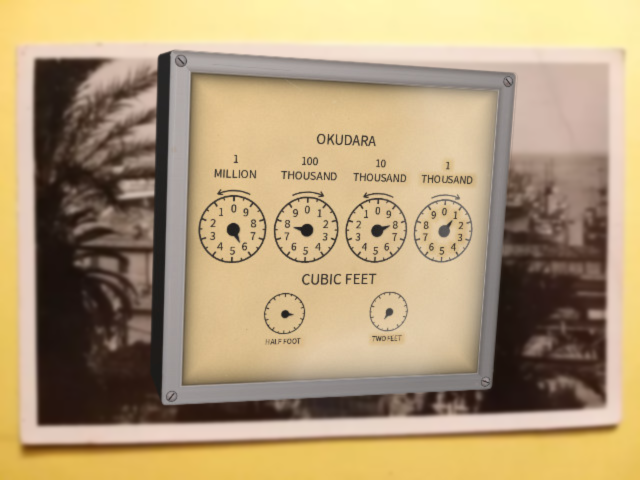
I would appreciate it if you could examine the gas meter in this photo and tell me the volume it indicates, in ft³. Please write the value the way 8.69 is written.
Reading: 578100
